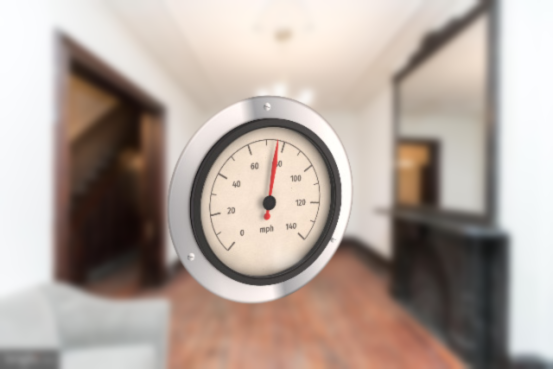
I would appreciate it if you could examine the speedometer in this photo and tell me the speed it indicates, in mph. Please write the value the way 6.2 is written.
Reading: 75
